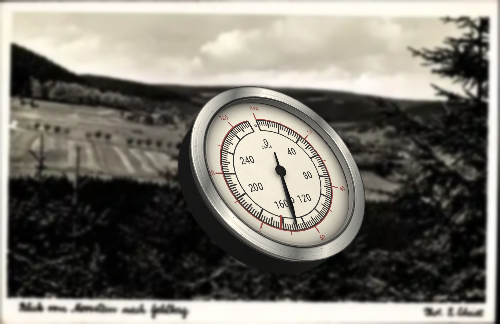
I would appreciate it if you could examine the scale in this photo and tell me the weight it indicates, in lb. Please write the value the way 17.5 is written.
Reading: 150
